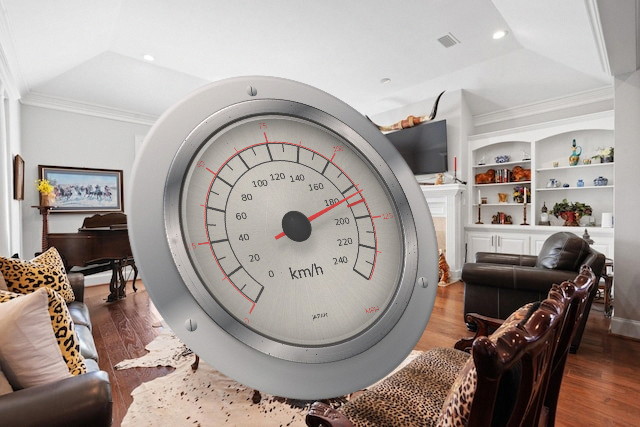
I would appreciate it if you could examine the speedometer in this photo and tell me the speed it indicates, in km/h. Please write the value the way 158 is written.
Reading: 185
